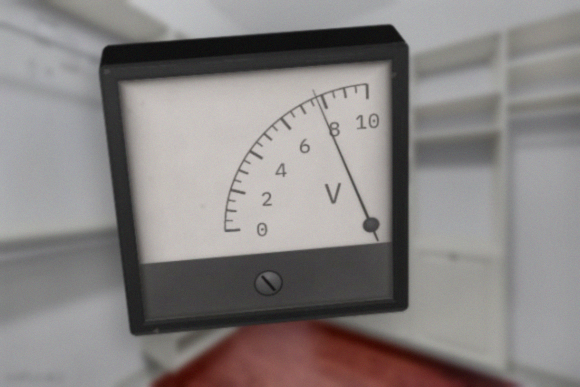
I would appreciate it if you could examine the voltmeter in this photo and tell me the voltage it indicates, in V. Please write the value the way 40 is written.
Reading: 7.75
